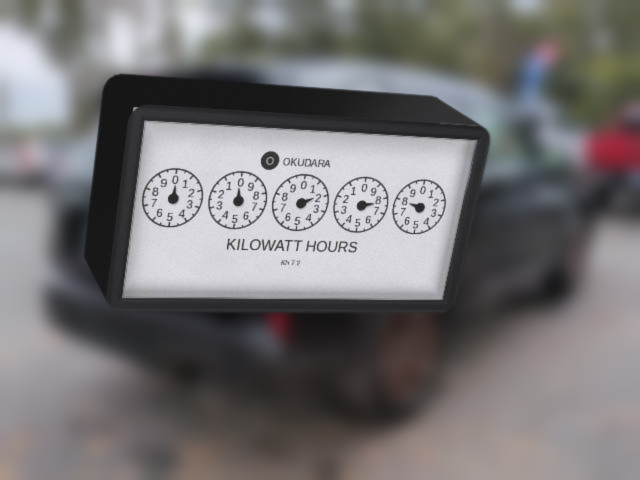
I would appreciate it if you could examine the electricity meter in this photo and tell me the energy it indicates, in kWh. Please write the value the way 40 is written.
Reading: 178
